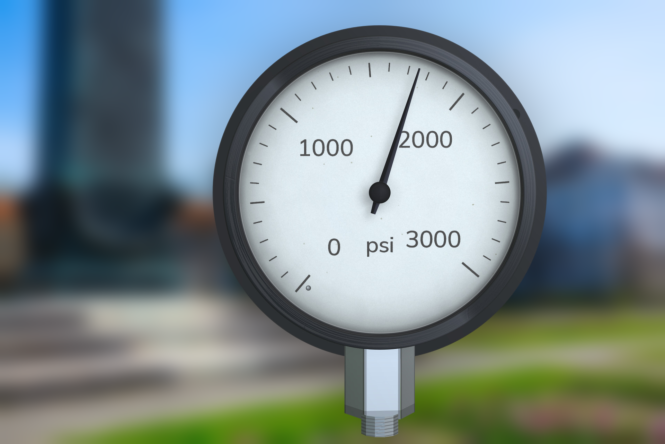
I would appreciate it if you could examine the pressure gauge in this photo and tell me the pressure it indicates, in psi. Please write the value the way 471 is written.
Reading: 1750
